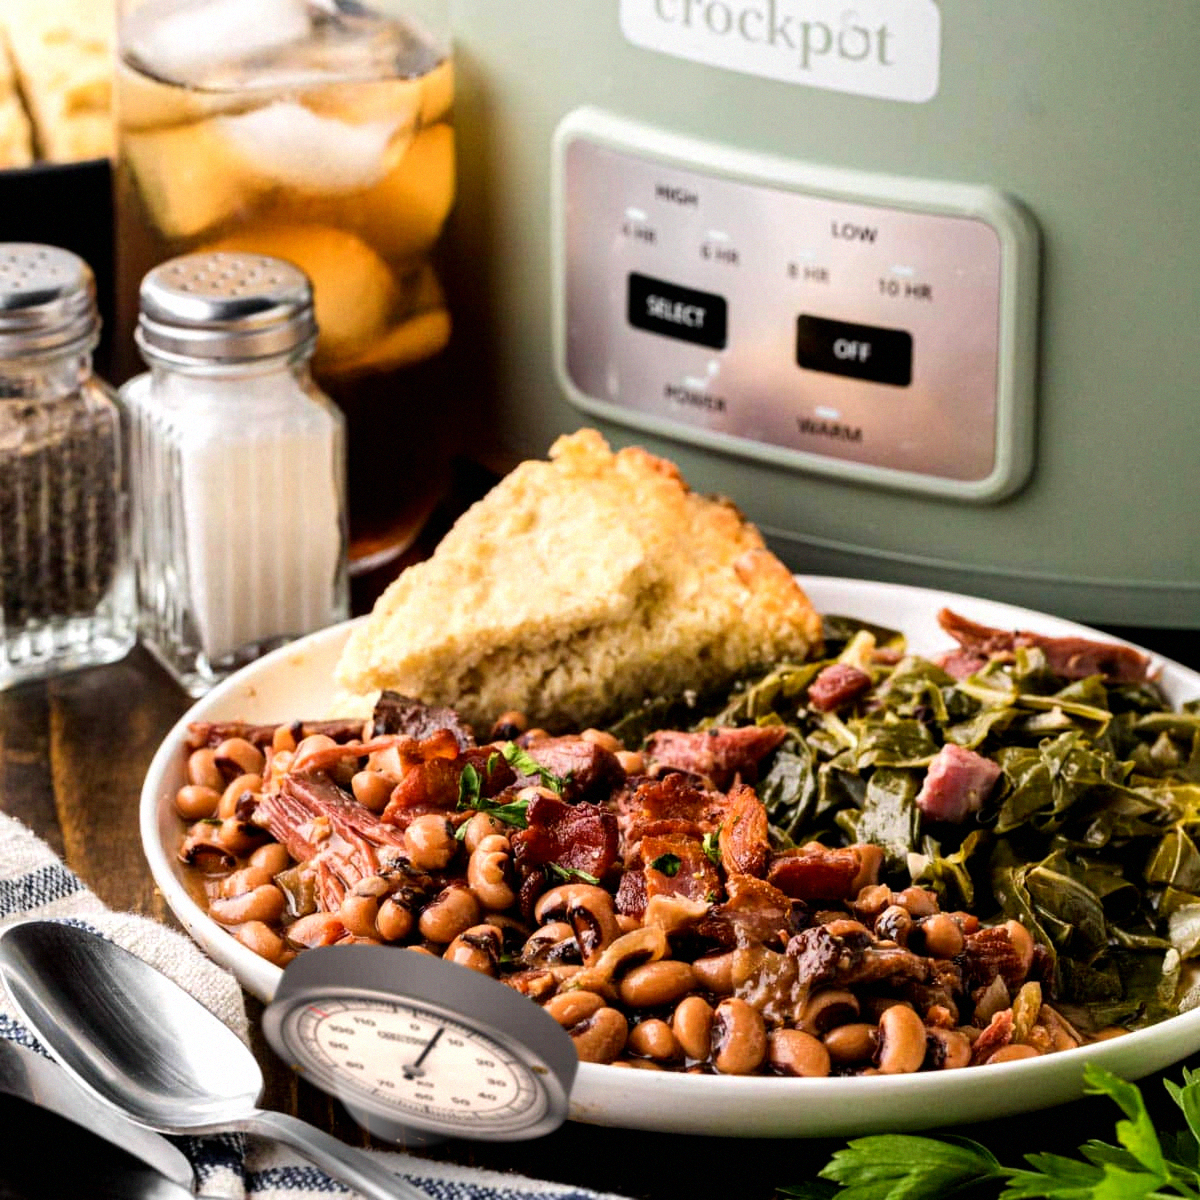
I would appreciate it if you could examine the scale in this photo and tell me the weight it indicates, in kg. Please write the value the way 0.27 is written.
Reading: 5
